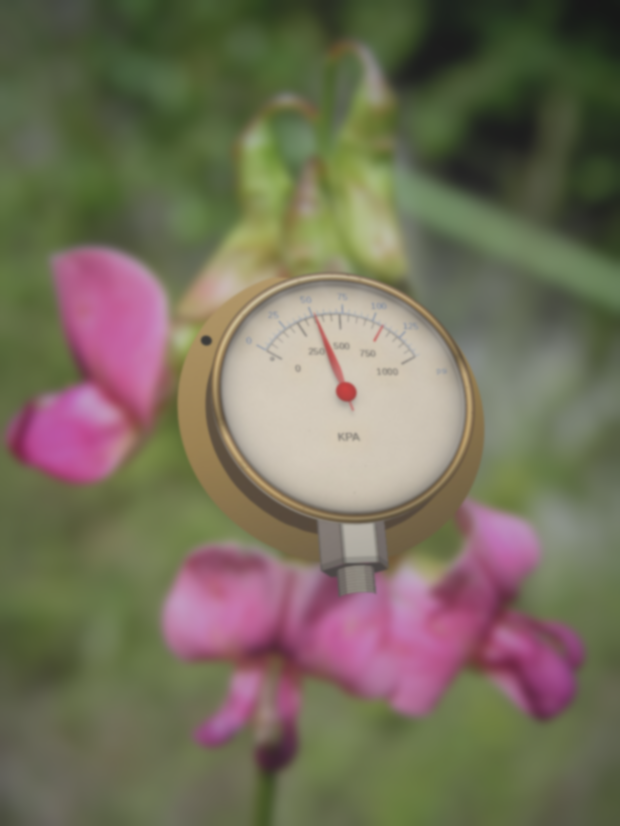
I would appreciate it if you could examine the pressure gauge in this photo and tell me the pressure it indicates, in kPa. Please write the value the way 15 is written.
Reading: 350
